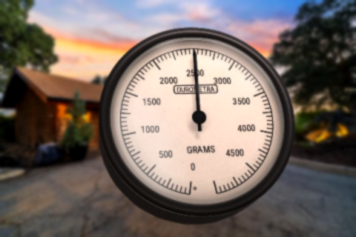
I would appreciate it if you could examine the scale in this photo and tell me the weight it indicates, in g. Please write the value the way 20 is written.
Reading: 2500
